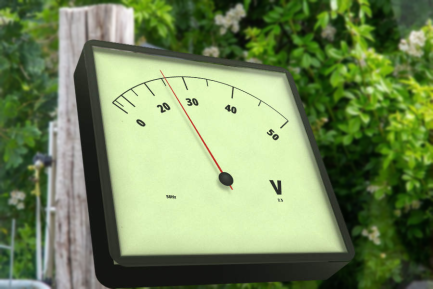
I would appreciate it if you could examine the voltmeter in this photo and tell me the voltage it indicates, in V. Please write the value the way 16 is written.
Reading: 25
